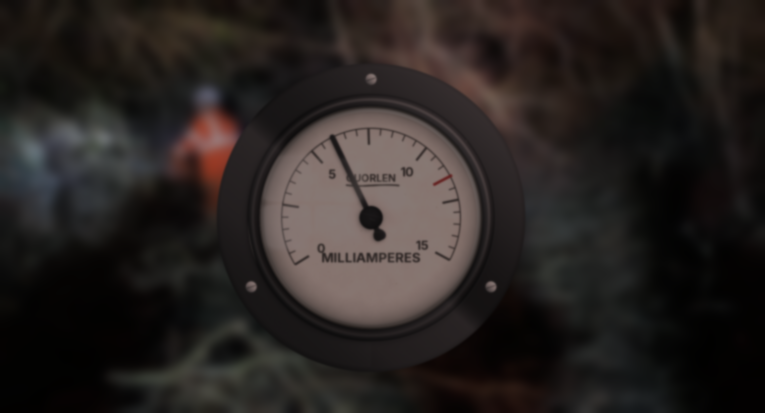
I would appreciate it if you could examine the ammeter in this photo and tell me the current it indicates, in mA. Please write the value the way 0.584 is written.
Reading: 6
